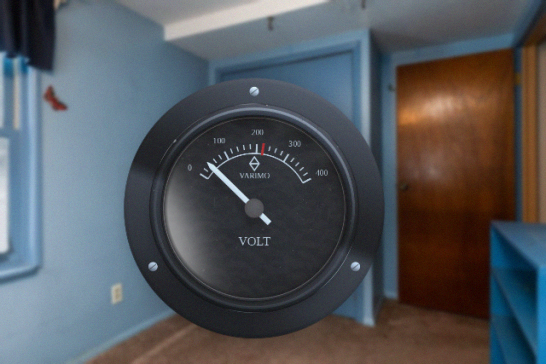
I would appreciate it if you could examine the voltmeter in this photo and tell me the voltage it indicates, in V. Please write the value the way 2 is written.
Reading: 40
